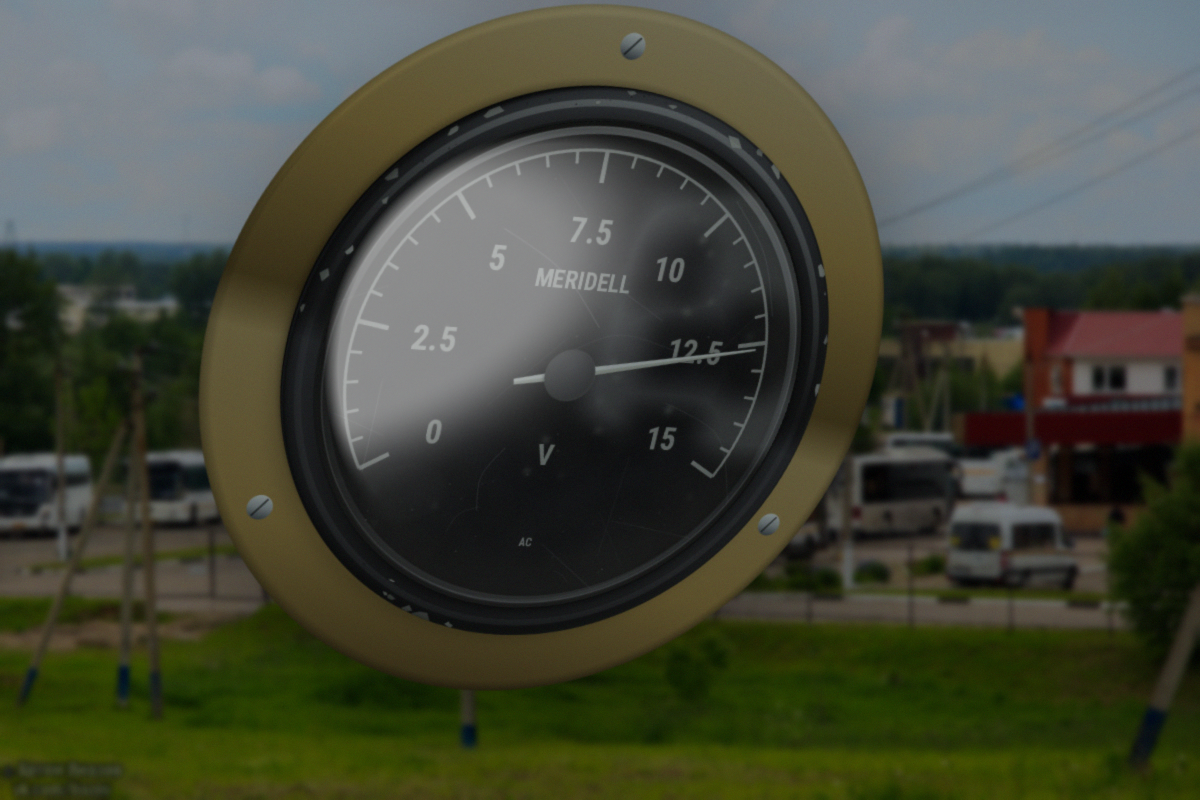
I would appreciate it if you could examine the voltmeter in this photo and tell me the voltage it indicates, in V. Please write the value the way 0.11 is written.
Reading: 12.5
